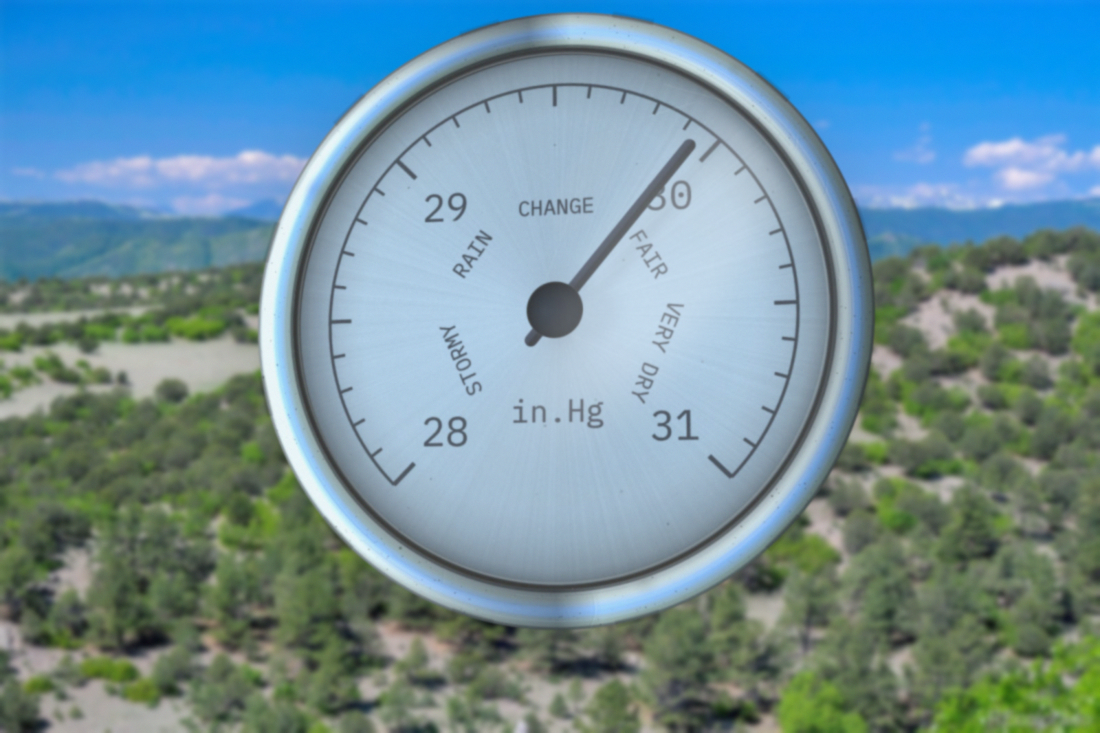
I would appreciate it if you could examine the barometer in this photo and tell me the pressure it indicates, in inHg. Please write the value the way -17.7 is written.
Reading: 29.95
